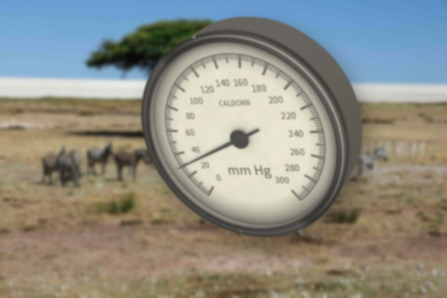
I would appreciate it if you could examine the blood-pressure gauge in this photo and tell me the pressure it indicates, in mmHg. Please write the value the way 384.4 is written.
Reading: 30
